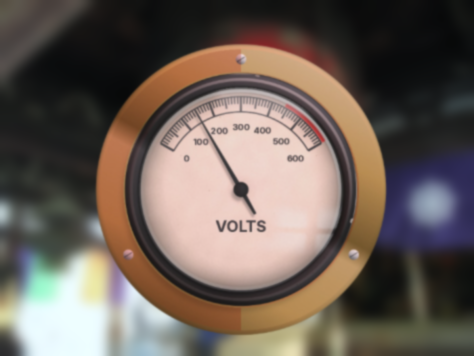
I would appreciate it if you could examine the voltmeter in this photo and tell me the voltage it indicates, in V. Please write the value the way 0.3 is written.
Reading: 150
